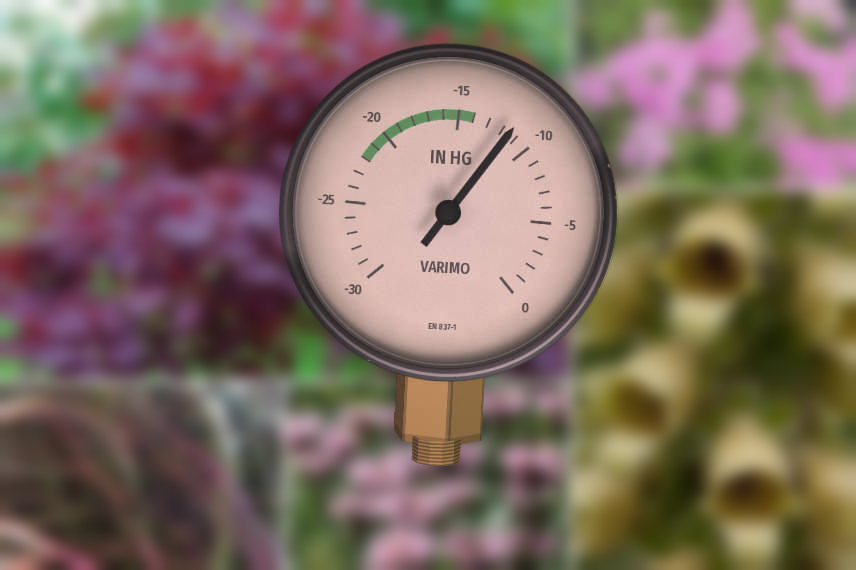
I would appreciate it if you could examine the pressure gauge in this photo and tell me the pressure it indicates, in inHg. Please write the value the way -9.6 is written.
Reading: -11.5
